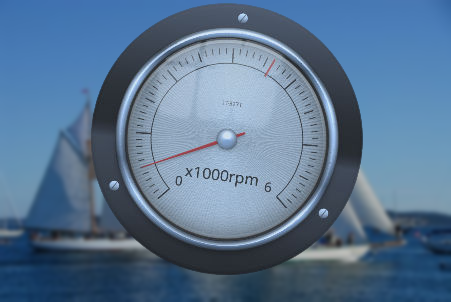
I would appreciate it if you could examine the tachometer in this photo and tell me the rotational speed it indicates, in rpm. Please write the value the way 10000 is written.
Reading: 500
